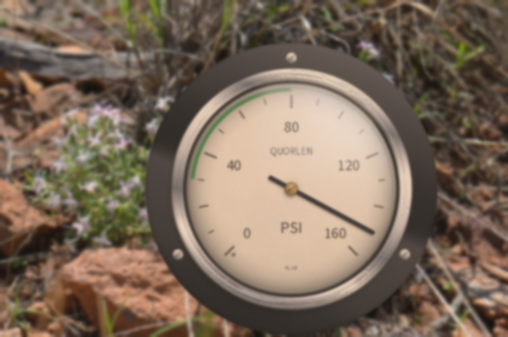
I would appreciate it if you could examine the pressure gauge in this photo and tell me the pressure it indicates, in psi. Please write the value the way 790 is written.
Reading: 150
